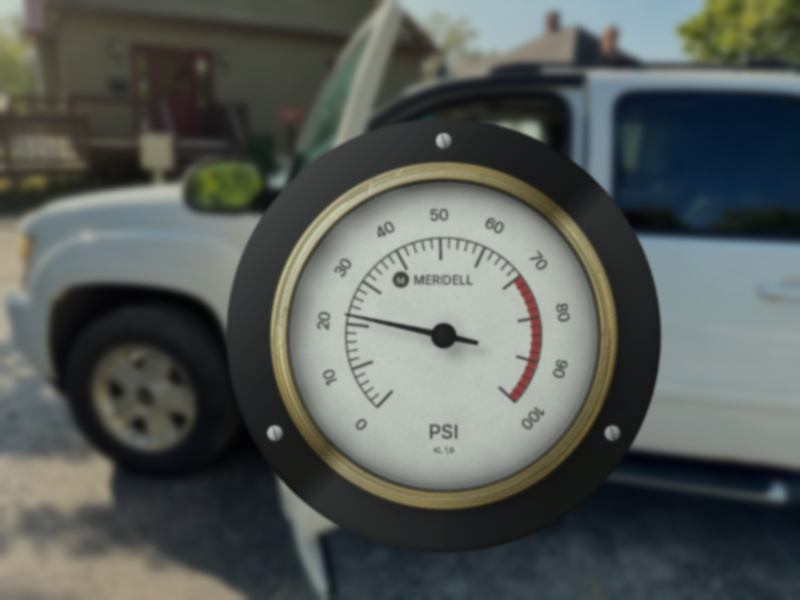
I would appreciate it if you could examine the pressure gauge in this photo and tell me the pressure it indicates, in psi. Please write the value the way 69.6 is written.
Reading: 22
